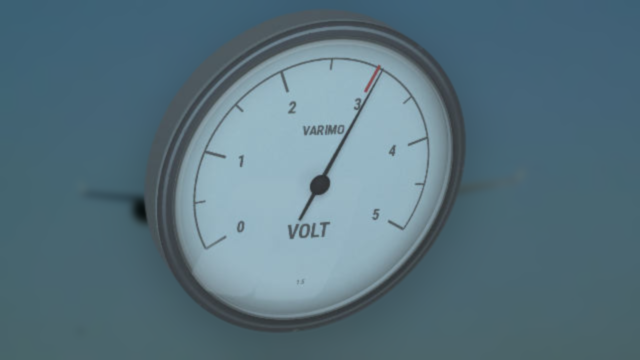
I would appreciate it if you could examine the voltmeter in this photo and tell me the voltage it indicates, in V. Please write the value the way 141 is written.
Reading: 3
